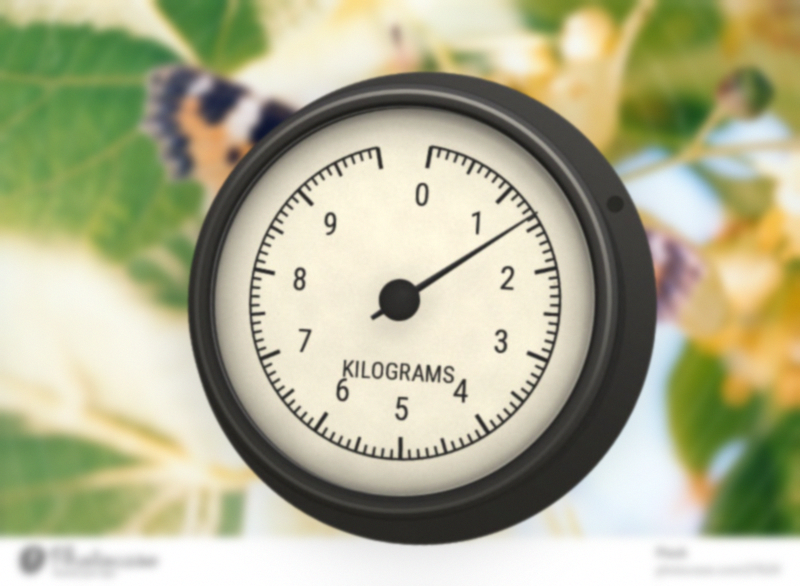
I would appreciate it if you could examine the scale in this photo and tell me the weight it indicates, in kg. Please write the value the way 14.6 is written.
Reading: 1.4
